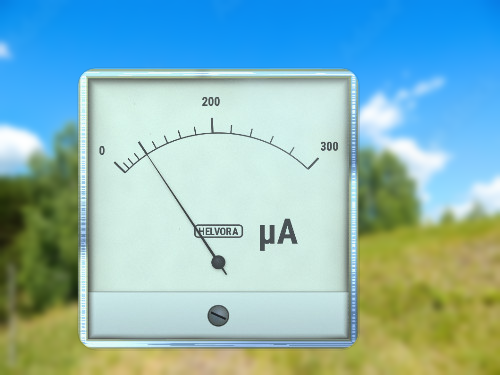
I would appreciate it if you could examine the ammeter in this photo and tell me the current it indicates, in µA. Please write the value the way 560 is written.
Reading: 100
